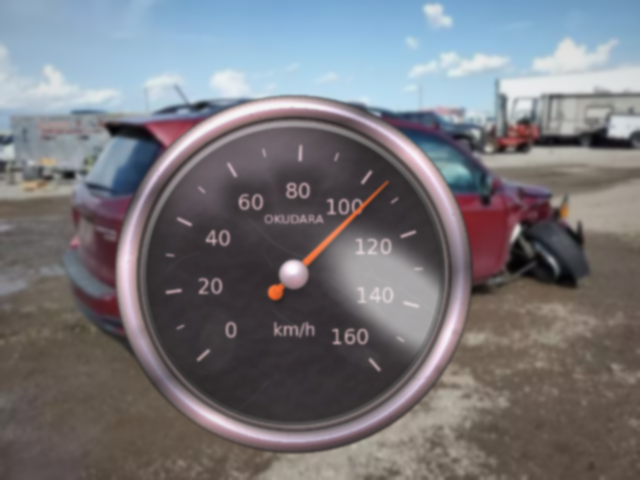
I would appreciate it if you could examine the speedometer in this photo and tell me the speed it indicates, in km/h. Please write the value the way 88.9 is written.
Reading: 105
